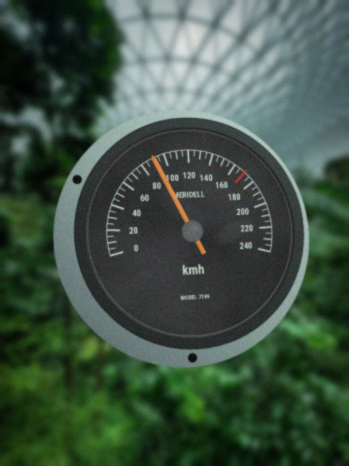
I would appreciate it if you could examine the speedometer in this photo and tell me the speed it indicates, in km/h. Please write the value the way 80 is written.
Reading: 90
